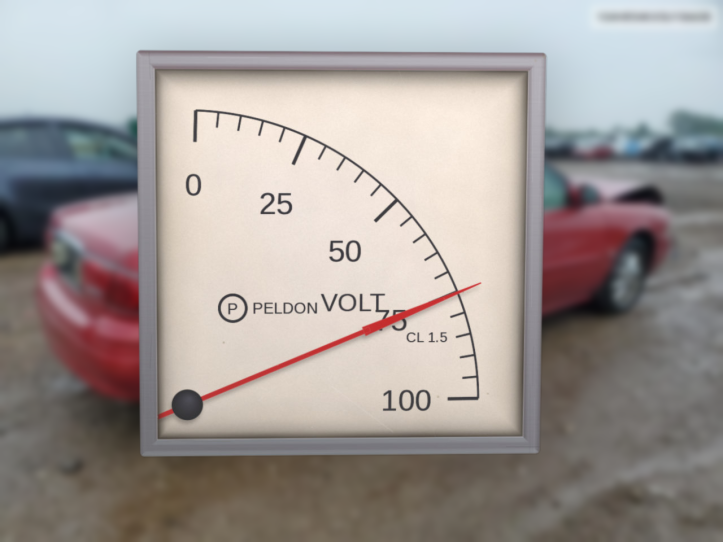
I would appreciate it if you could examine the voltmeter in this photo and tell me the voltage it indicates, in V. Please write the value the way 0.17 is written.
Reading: 75
